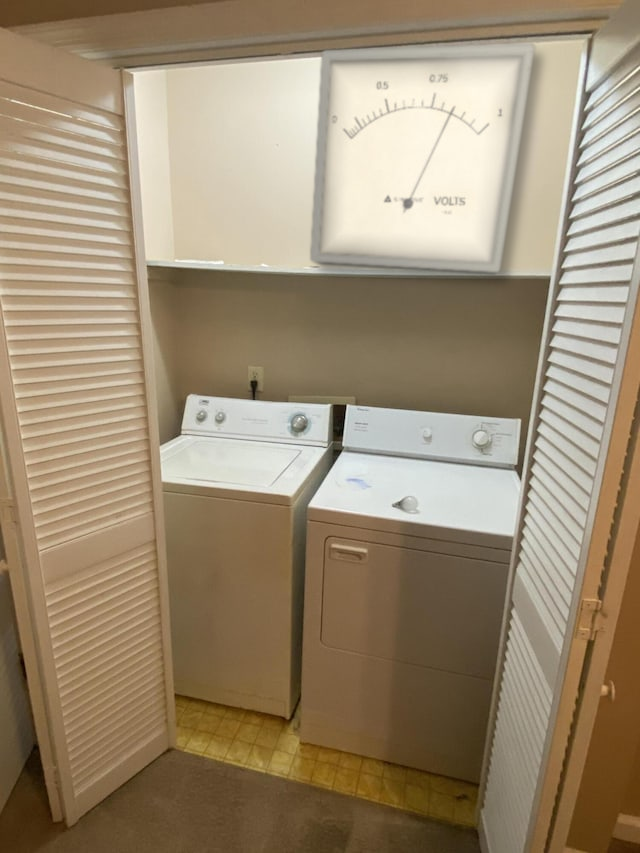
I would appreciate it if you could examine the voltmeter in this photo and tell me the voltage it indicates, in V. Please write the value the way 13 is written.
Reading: 0.85
